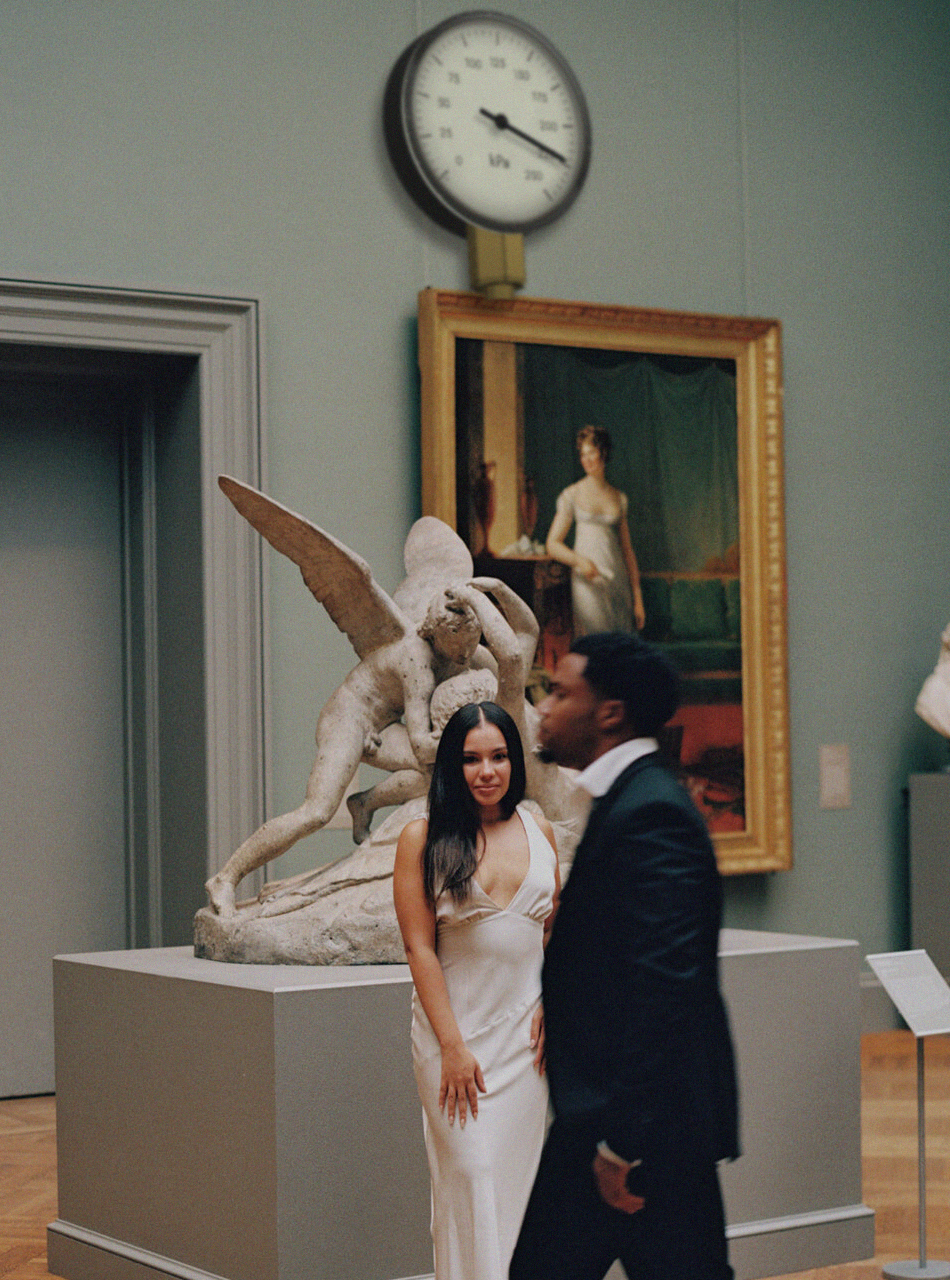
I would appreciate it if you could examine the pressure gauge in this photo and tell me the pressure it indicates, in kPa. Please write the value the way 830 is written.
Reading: 225
